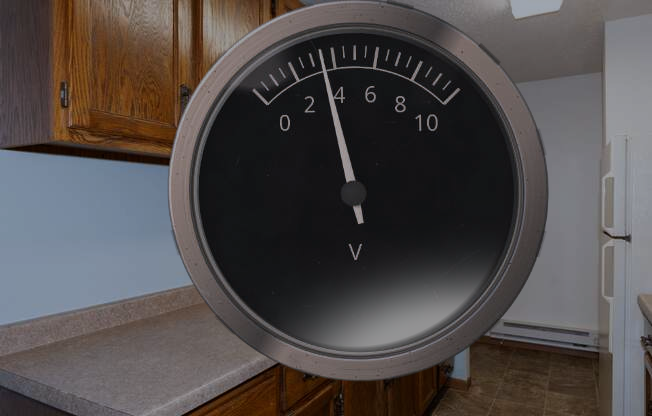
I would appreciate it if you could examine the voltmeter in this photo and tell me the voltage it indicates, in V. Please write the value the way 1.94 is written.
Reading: 3.5
